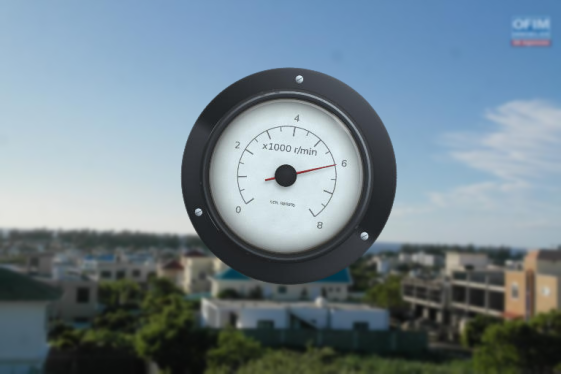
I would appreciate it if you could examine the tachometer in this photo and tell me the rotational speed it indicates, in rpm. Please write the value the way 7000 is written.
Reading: 6000
